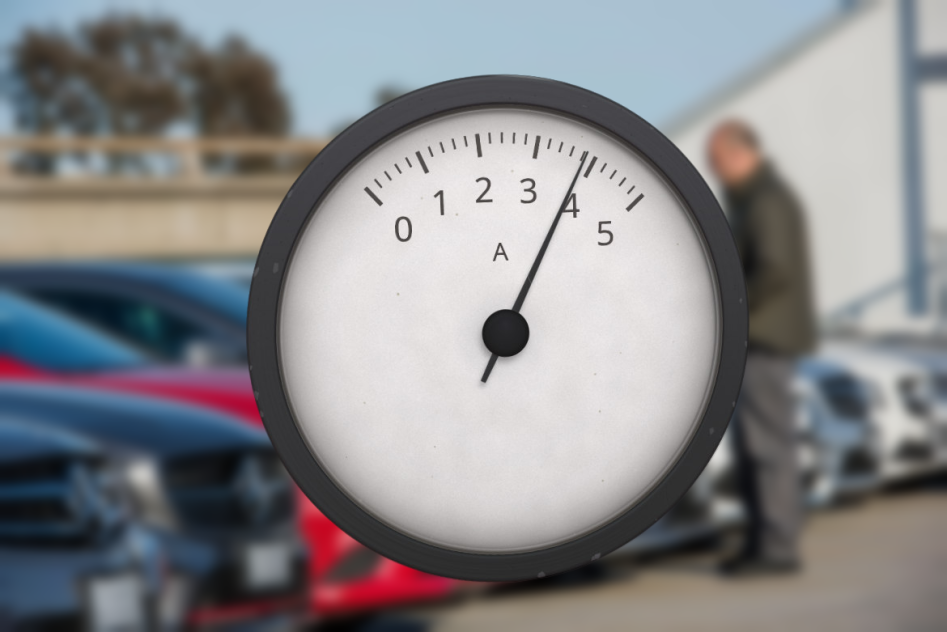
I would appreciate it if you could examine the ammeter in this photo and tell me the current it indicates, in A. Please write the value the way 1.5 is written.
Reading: 3.8
